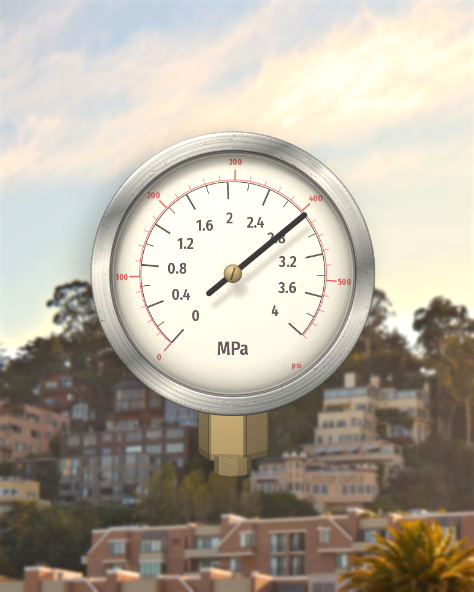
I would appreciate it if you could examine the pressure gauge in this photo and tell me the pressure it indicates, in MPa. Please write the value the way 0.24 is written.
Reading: 2.8
